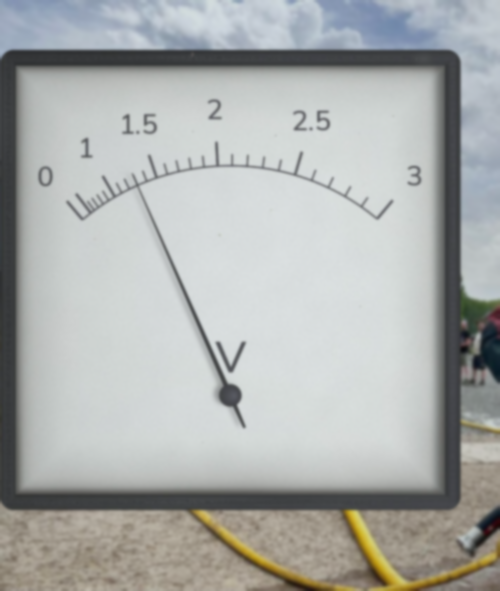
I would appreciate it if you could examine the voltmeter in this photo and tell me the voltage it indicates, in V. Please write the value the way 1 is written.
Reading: 1.3
